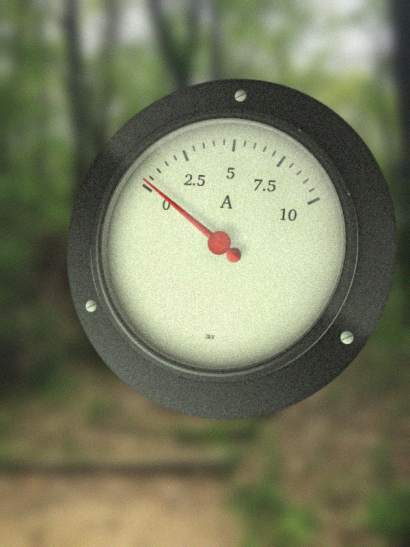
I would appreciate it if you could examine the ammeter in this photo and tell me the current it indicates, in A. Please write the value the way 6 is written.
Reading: 0.25
